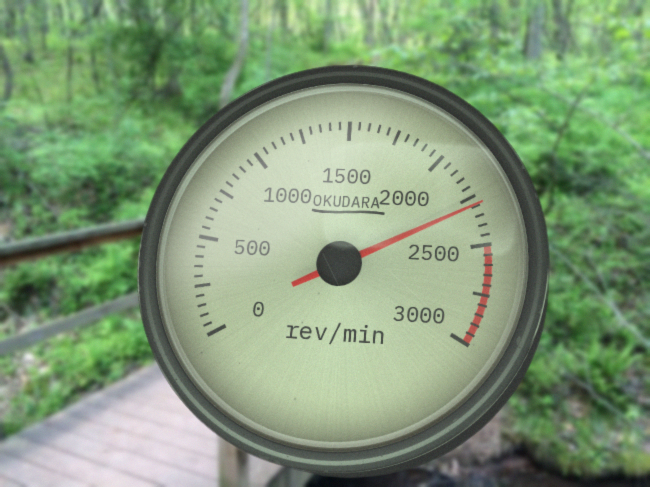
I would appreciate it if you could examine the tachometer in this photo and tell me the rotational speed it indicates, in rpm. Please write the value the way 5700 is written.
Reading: 2300
